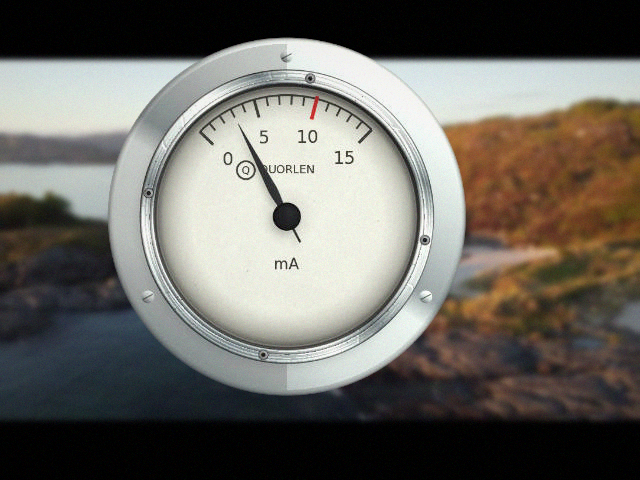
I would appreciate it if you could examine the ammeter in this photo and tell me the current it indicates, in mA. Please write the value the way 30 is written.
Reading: 3
